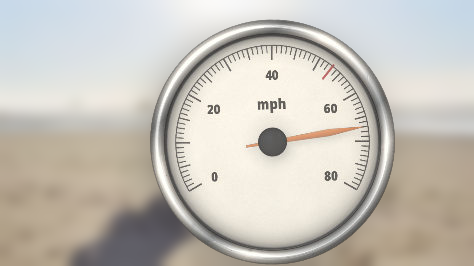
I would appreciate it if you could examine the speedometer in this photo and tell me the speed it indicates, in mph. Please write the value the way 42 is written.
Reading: 67
